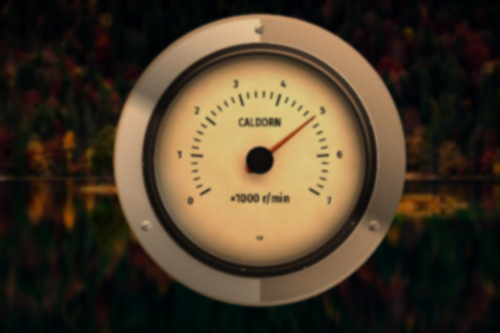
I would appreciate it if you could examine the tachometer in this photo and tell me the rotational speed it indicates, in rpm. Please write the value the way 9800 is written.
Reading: 5000
